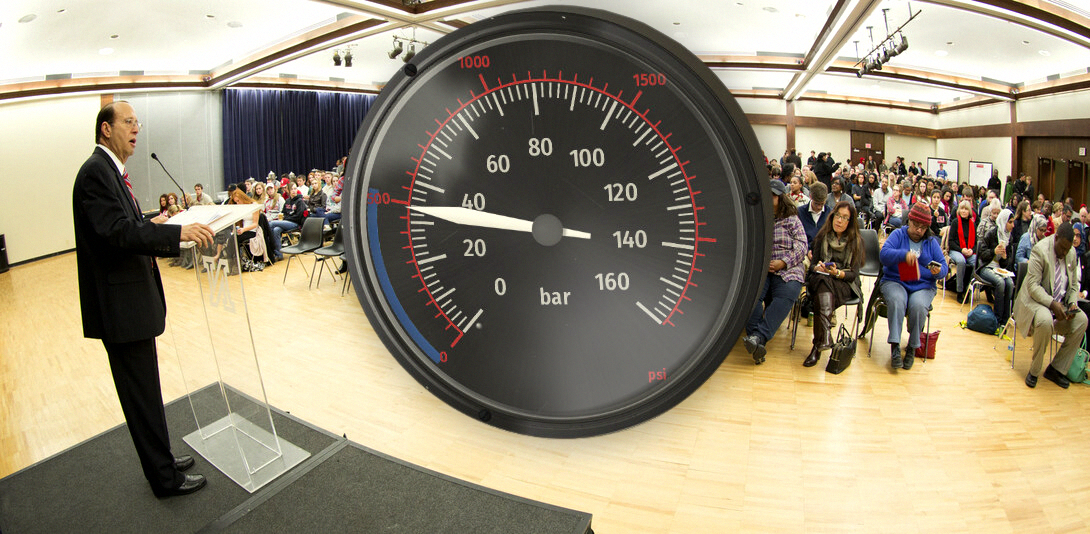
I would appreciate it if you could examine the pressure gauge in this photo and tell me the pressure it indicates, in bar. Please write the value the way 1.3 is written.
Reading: 34
